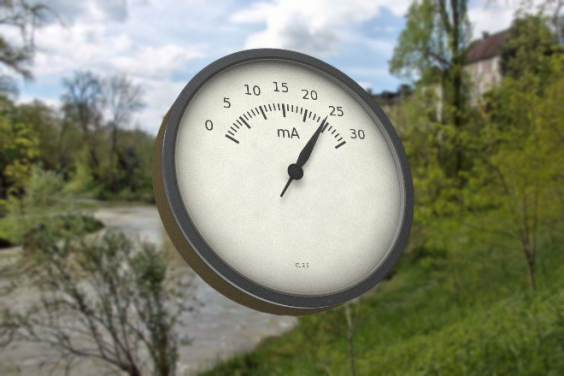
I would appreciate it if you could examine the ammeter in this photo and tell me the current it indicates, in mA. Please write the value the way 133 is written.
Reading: 24
